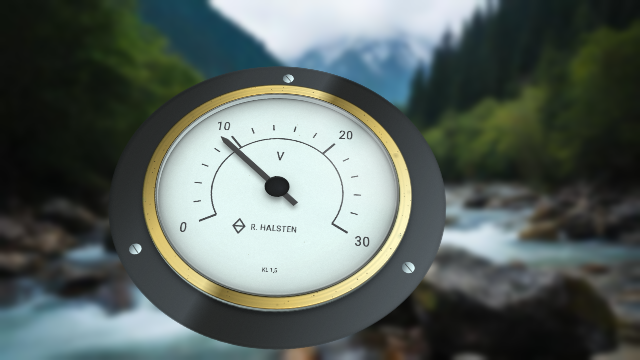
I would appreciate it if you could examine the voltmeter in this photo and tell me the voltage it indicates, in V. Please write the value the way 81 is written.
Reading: 9
